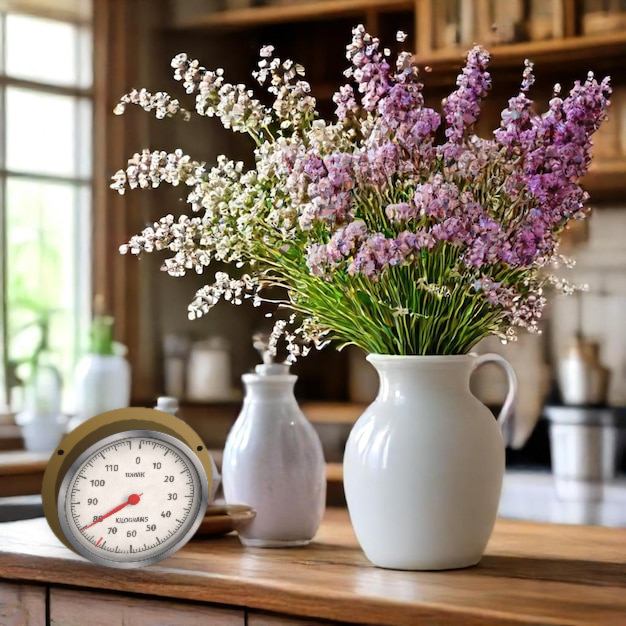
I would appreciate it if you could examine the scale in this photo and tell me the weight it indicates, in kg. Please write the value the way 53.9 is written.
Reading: 80
